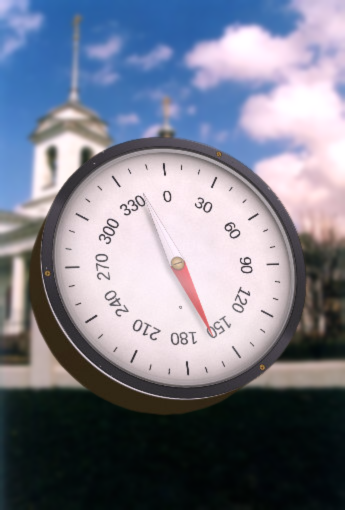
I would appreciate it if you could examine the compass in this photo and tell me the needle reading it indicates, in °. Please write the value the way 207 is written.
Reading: 160
